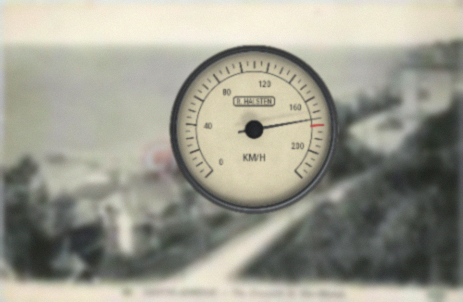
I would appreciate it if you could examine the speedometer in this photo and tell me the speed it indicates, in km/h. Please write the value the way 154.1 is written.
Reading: 175
